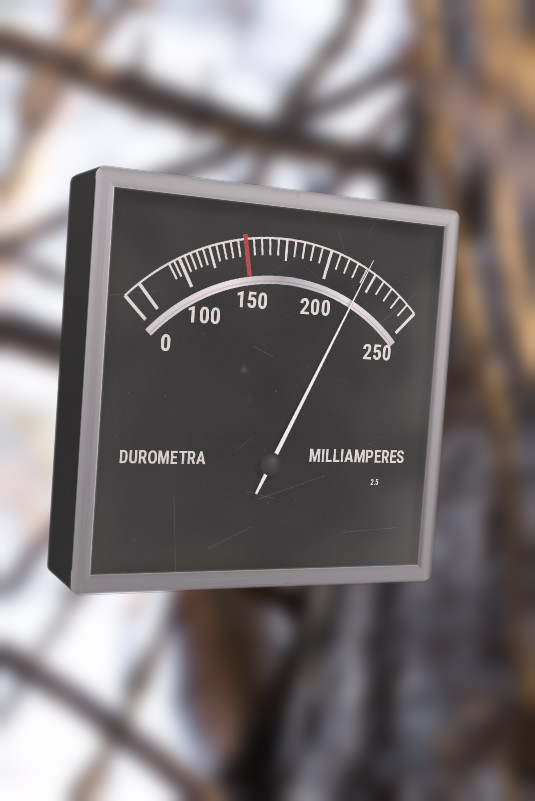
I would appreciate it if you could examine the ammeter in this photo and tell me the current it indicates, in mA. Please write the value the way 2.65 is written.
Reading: 220
